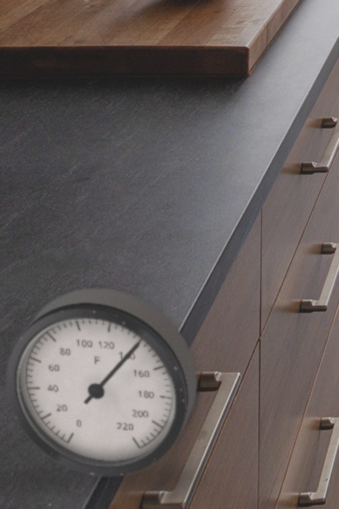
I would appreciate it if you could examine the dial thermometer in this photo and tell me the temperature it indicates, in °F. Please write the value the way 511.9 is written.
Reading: 140
